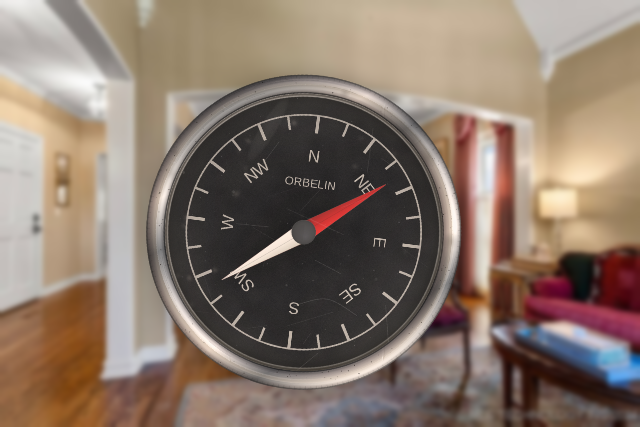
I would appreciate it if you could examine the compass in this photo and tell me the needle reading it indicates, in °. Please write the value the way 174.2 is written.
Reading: 52.5
